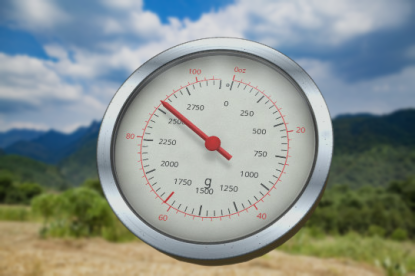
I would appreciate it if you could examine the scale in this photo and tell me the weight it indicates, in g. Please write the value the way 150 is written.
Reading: 2550
